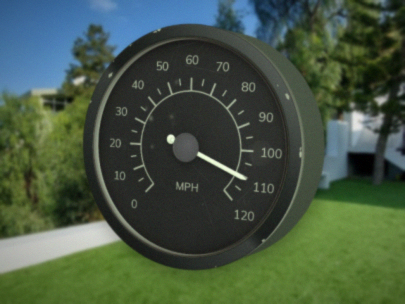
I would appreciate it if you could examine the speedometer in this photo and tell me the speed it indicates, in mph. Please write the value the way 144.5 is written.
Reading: 110
